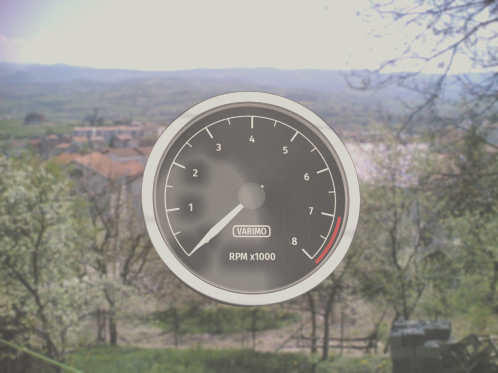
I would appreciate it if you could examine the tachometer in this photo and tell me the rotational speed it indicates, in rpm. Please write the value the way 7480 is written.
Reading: 0
